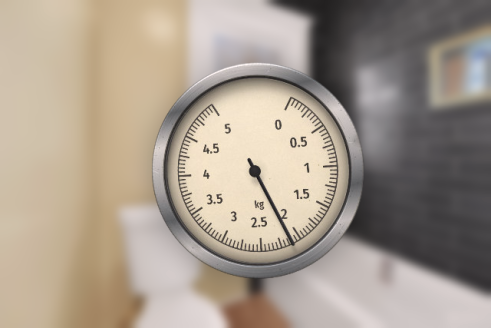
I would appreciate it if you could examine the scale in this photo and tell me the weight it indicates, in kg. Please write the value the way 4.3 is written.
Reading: 2.1
